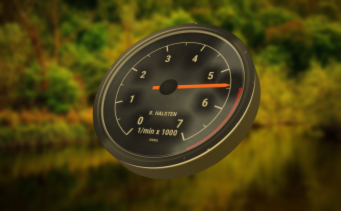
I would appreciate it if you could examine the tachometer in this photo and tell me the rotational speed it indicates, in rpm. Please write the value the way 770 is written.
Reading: 5500
